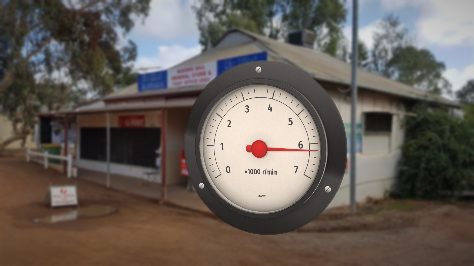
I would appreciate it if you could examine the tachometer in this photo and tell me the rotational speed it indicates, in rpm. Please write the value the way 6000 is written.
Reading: 6200
